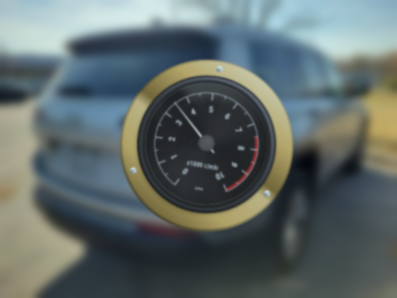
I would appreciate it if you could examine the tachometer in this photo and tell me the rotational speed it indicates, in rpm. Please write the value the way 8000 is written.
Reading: 3500
